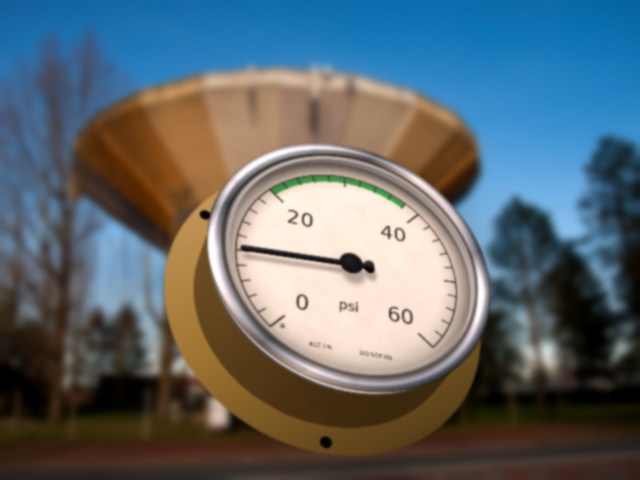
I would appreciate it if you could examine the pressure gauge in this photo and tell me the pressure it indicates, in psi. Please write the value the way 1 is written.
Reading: 10
